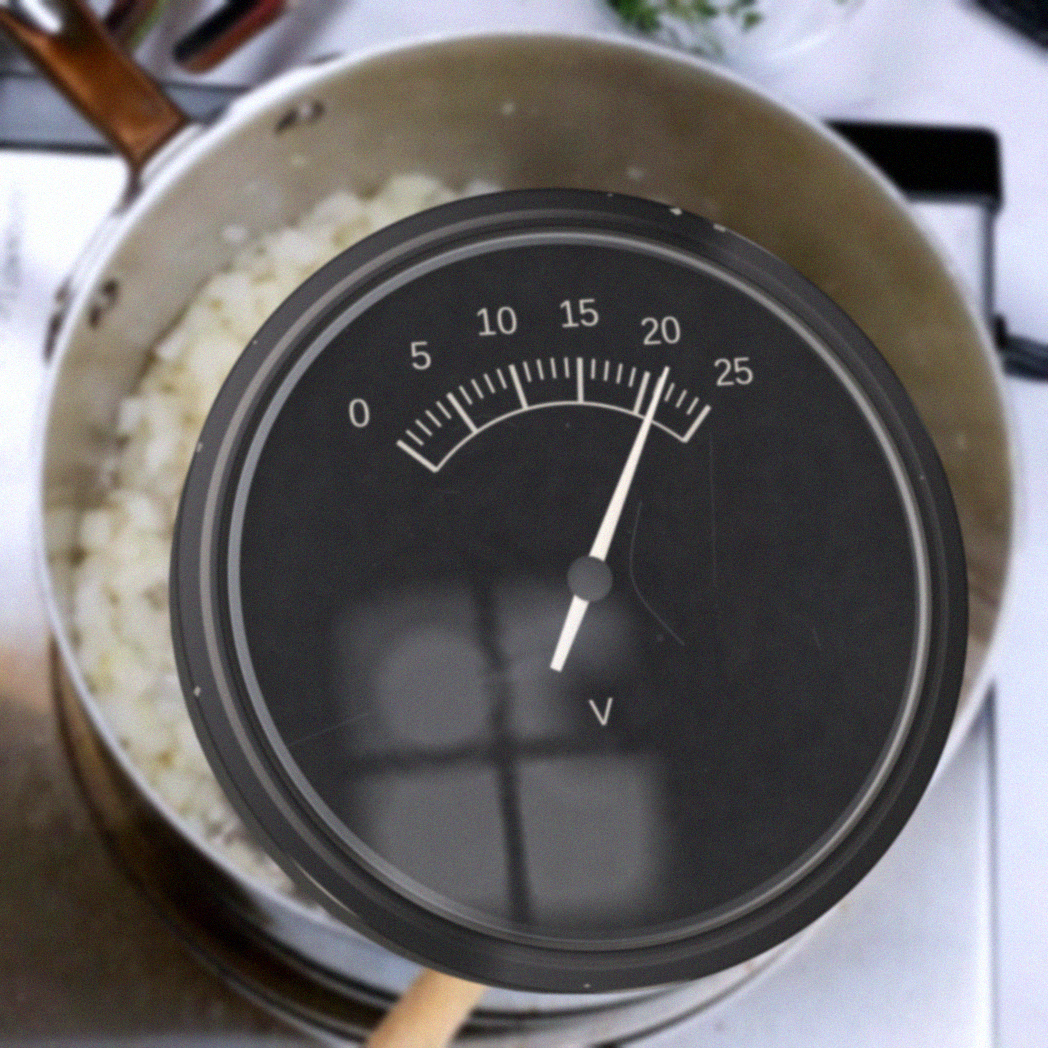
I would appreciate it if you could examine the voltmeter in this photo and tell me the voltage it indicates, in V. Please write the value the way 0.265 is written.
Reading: 21
